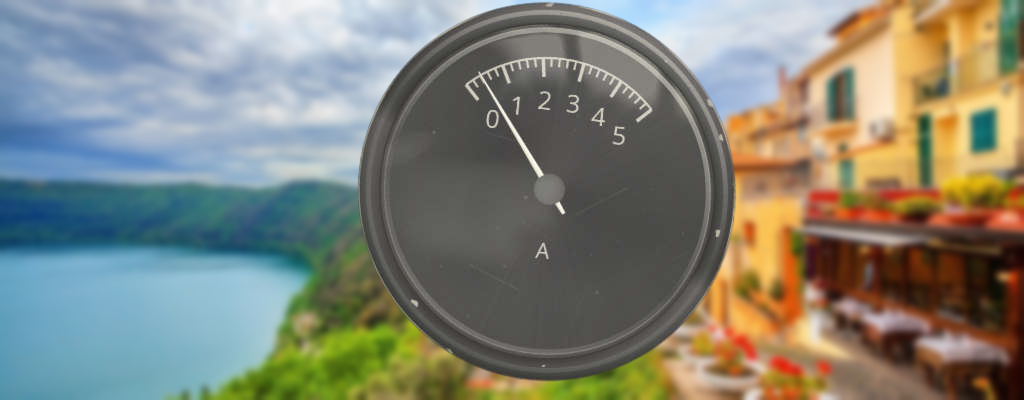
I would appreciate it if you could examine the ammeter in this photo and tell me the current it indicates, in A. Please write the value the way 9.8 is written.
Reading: 0.4
